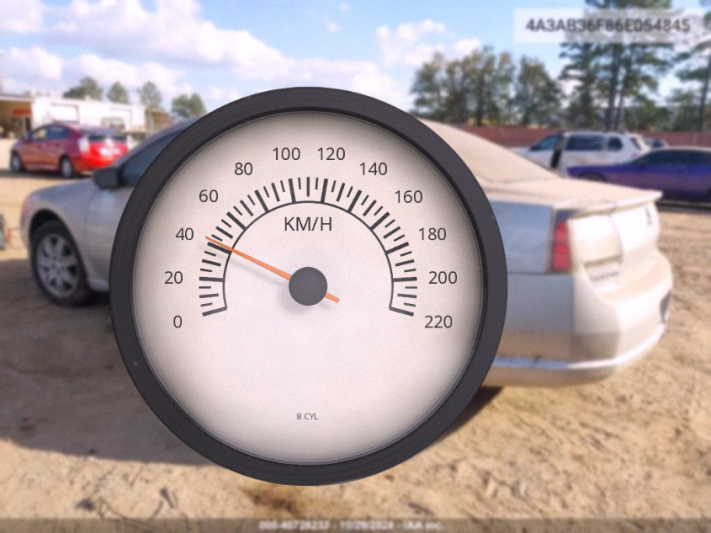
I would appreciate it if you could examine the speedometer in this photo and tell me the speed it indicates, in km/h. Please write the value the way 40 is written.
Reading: 42.5
